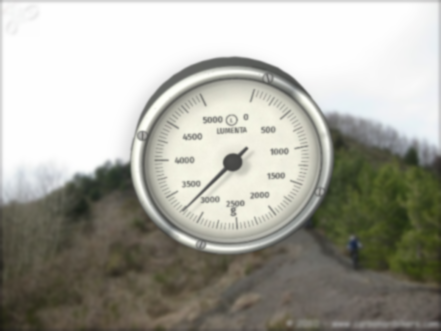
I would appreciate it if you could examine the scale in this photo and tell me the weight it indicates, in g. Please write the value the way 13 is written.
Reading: 3250
